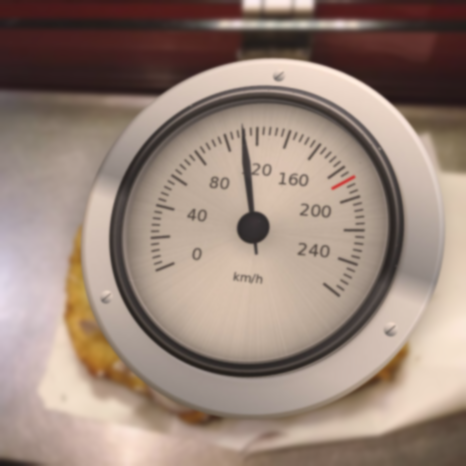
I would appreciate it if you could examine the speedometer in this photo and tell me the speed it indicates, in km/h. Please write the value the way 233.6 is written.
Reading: 112
